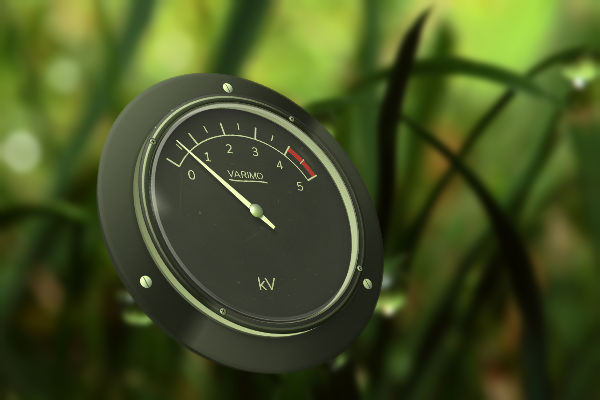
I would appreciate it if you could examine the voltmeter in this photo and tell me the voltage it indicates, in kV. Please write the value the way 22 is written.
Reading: 0.5
